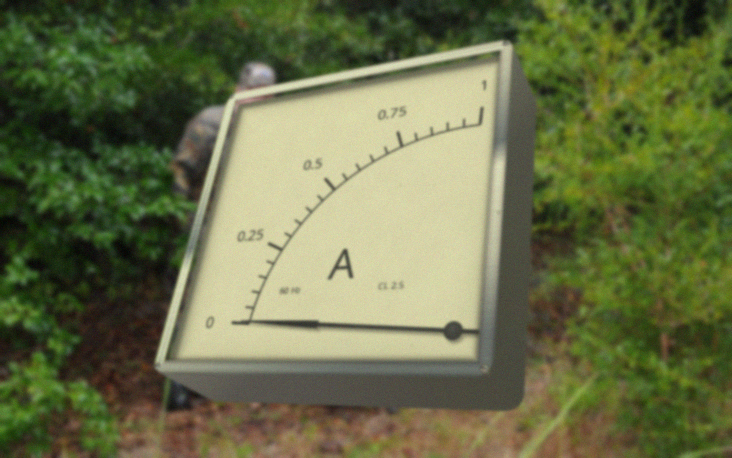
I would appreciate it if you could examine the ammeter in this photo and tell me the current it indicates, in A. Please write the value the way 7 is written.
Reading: 0
